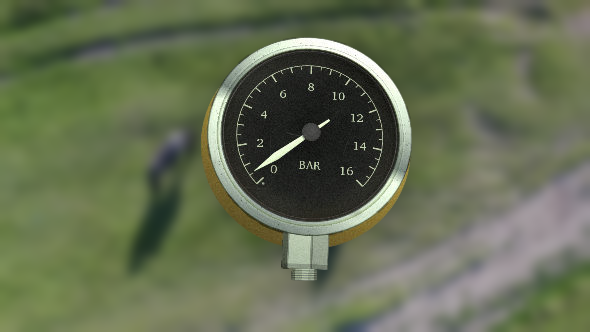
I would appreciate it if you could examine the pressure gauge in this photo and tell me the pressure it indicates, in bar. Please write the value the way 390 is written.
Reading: 0.5
